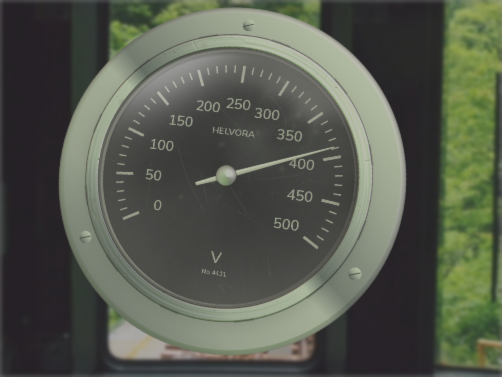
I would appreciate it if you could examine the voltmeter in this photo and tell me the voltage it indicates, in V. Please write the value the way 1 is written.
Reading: 390
